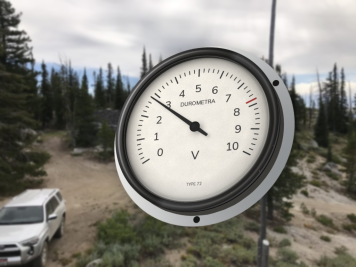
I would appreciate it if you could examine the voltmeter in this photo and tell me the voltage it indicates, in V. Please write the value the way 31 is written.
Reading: 2.8
